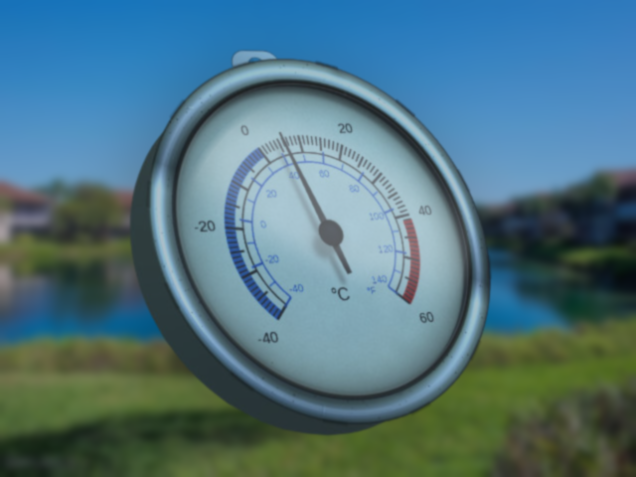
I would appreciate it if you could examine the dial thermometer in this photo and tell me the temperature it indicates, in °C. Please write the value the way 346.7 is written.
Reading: 5
